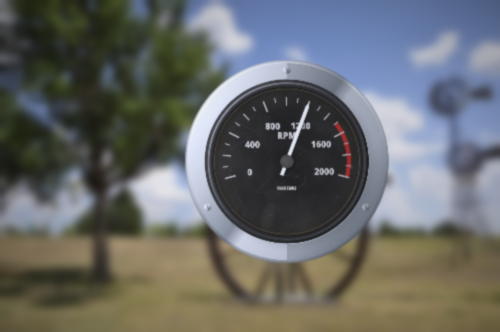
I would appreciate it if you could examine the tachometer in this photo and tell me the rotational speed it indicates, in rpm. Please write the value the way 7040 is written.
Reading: 1200
